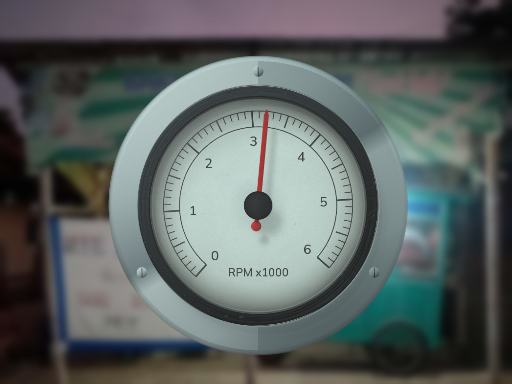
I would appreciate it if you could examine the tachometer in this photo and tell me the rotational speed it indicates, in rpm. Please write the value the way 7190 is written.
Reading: 3200
